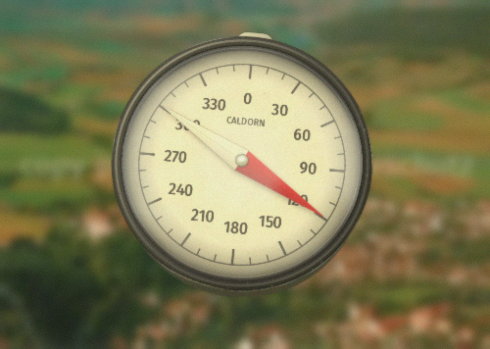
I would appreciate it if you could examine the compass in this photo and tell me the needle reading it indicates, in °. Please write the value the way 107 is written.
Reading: 120
